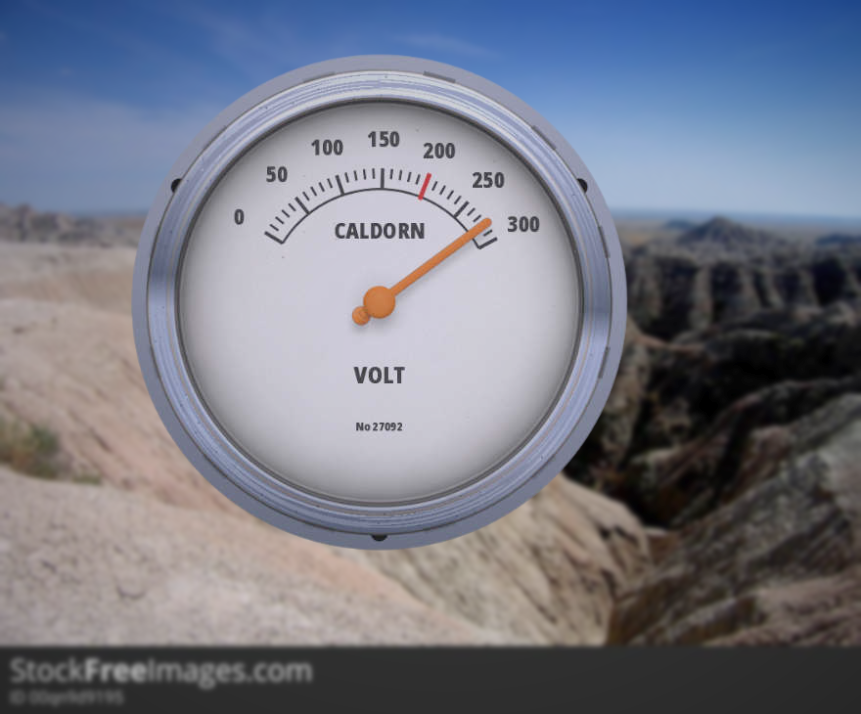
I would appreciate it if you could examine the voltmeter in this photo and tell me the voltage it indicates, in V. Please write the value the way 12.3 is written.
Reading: 280
